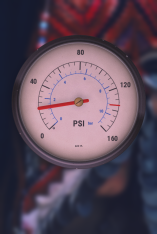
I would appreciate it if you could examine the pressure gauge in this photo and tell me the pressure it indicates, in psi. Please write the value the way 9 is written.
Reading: 20
